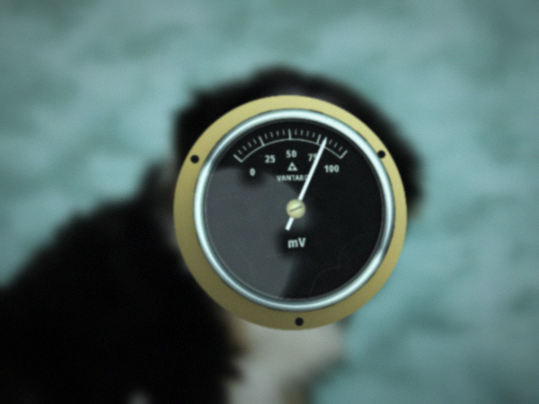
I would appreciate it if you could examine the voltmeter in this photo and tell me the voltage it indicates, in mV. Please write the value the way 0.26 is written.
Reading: 80
